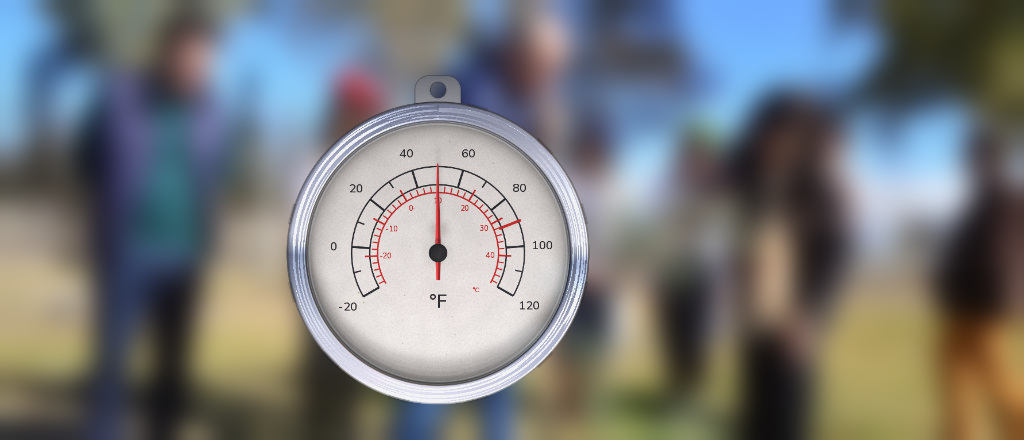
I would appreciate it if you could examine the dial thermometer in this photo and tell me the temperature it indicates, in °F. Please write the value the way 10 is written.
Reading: 50
